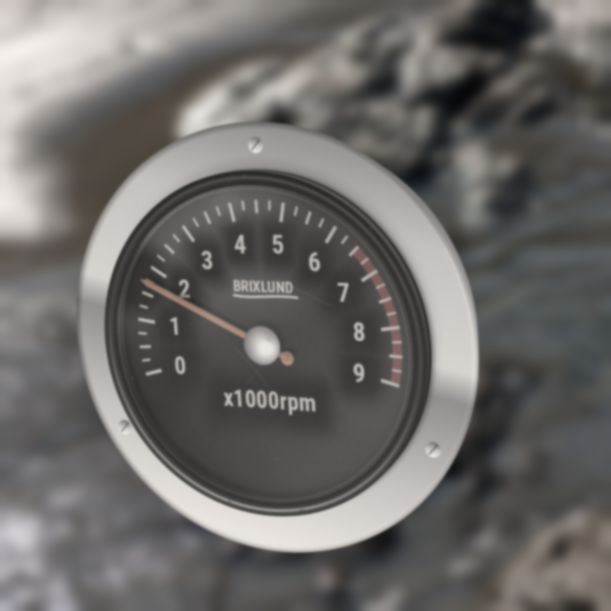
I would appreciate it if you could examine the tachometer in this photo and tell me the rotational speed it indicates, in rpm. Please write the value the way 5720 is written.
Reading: 1750
